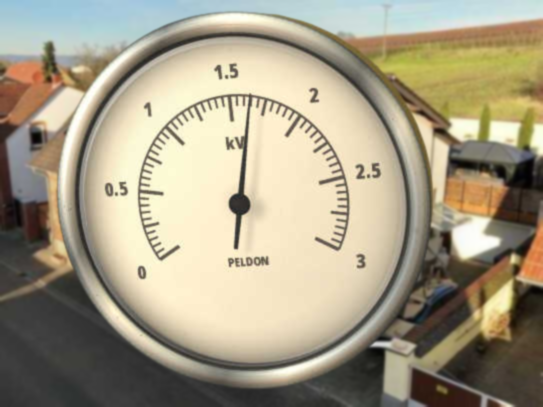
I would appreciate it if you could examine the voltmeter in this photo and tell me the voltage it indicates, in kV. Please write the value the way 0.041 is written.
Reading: 1.65
